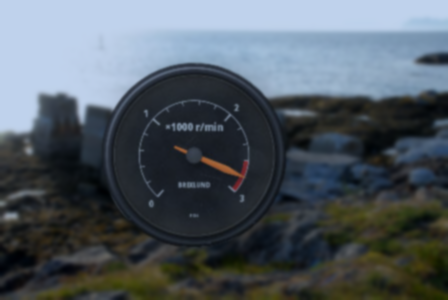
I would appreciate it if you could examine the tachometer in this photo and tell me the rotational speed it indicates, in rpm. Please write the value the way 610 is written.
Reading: 2800
